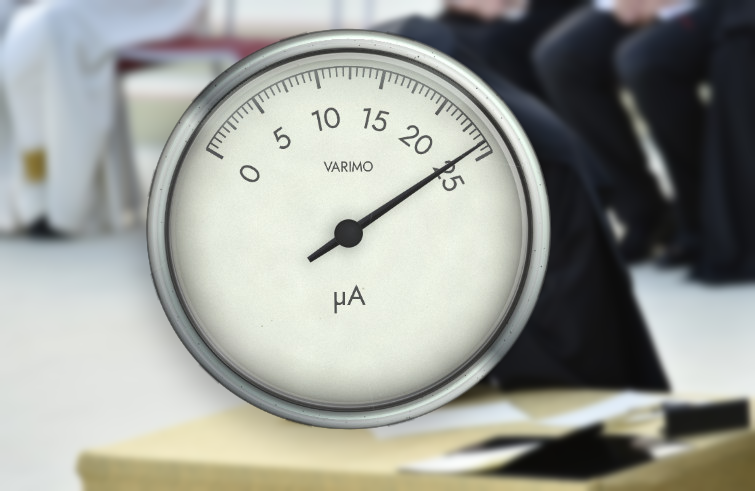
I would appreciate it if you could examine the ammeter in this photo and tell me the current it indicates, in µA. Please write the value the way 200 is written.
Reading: 24
